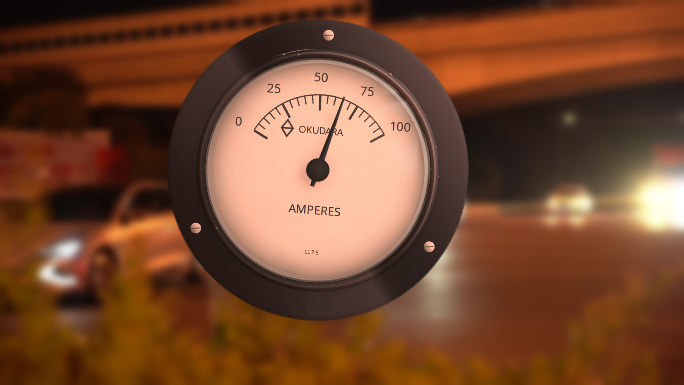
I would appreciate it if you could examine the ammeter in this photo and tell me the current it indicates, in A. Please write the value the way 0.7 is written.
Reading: 65
